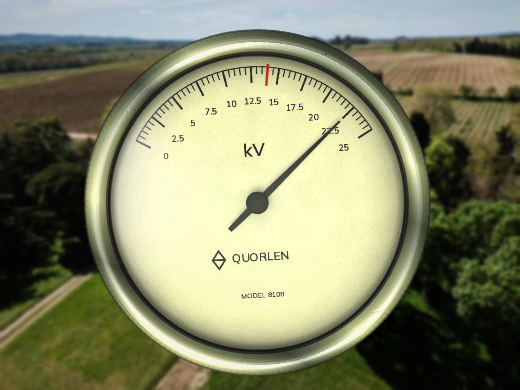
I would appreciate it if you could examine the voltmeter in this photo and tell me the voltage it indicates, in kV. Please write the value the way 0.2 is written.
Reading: 22.5
